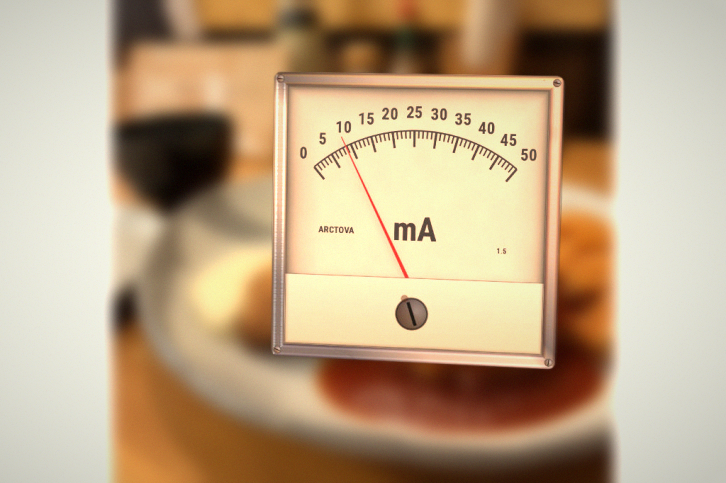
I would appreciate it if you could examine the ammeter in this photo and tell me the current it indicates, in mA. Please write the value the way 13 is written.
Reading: 9
